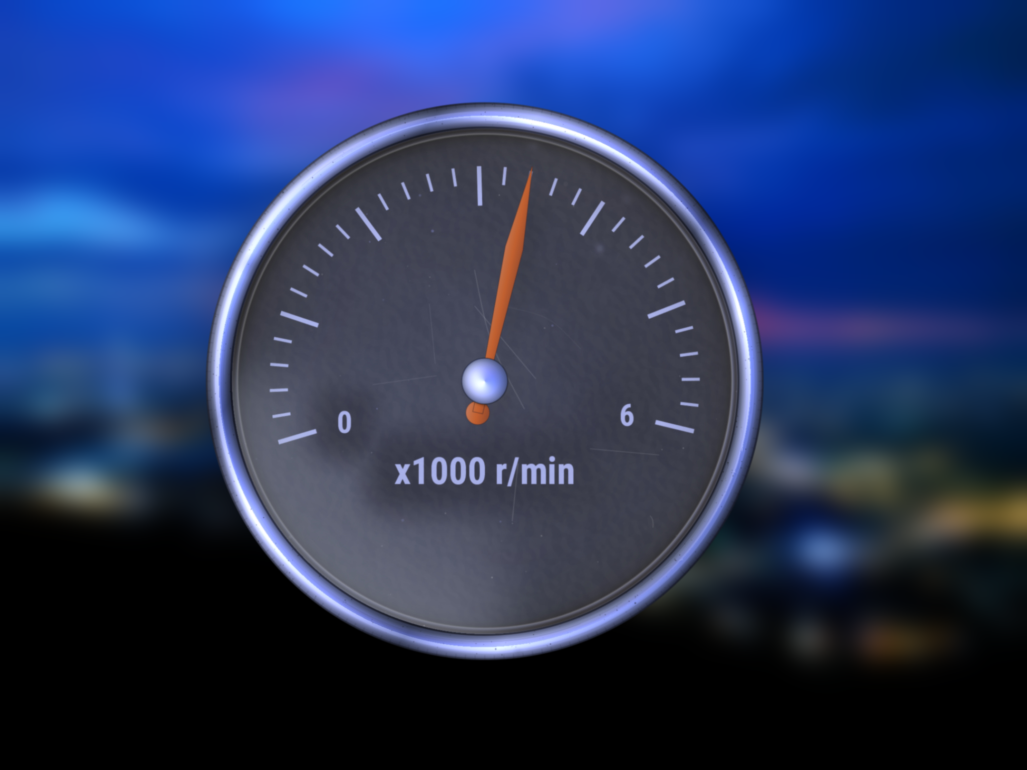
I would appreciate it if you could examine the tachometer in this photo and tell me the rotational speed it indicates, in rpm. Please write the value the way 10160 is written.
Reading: 3400
